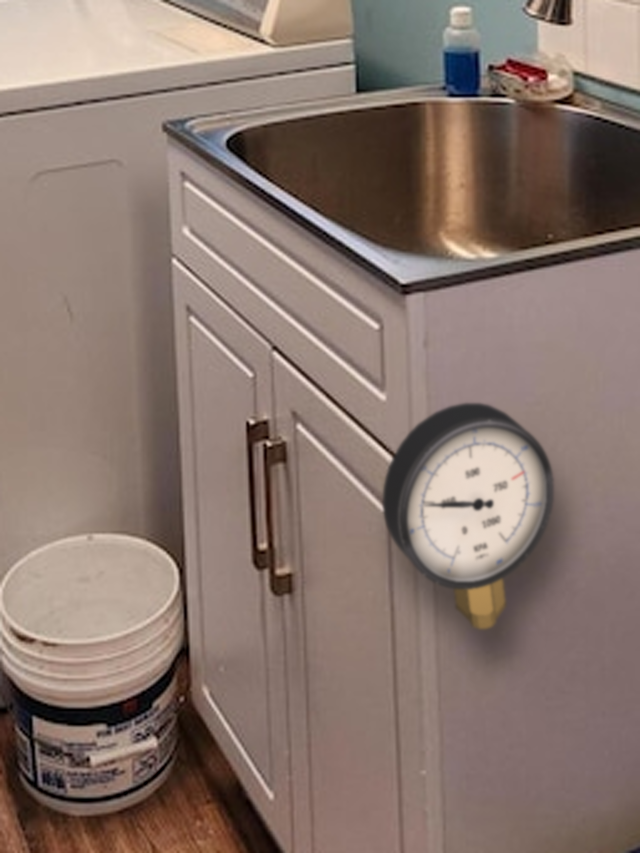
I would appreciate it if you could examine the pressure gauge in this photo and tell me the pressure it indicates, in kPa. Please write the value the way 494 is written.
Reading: 250
